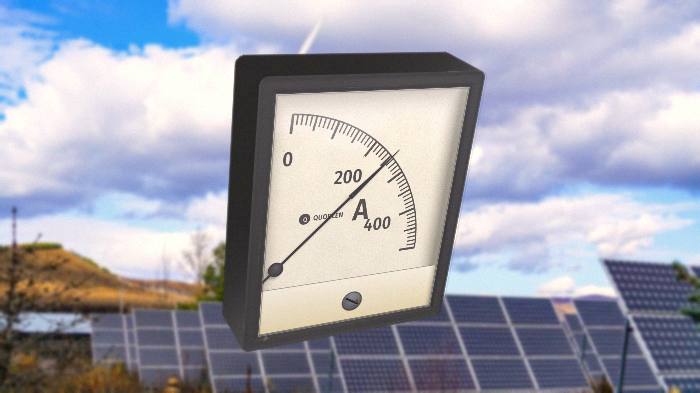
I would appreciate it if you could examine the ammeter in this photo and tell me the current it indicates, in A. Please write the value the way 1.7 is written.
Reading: 250
